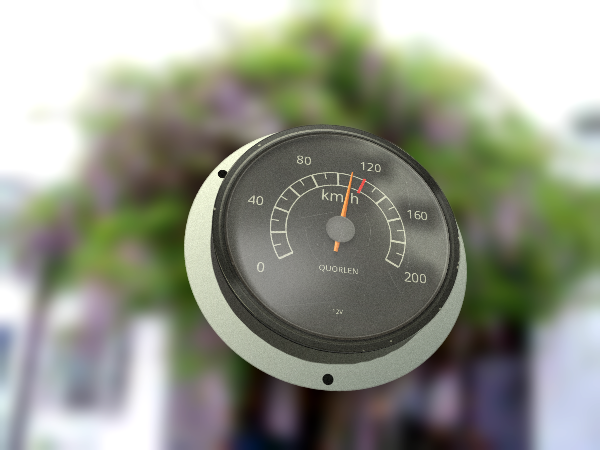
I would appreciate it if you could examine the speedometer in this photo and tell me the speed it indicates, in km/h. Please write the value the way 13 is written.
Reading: 110
